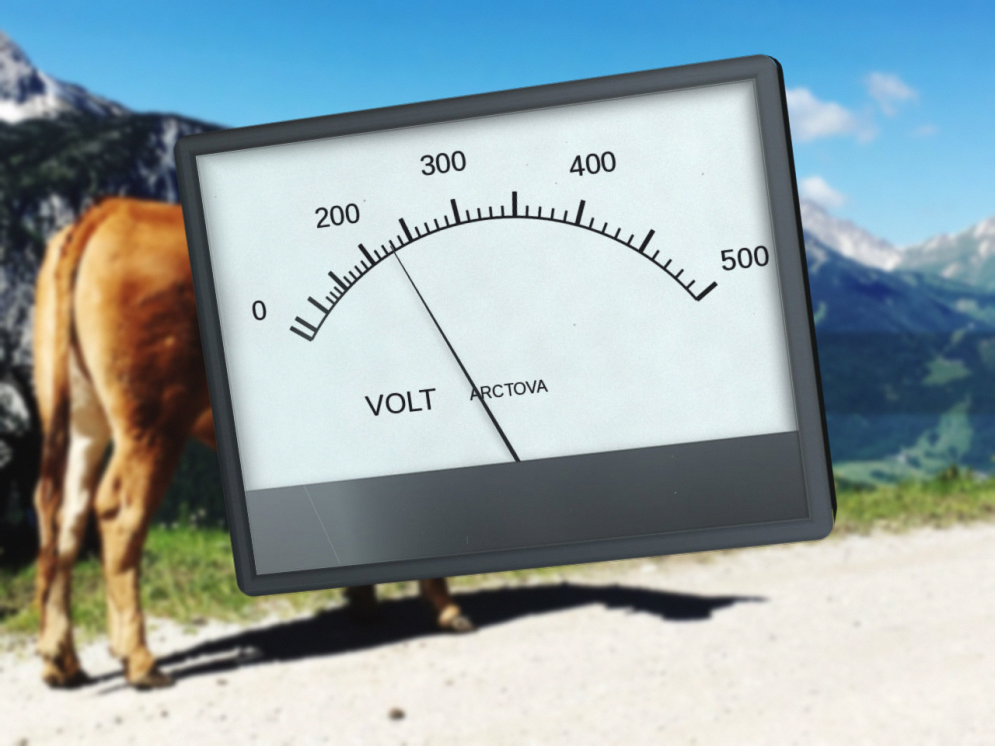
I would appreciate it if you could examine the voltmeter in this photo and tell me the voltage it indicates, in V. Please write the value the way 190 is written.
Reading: 230
